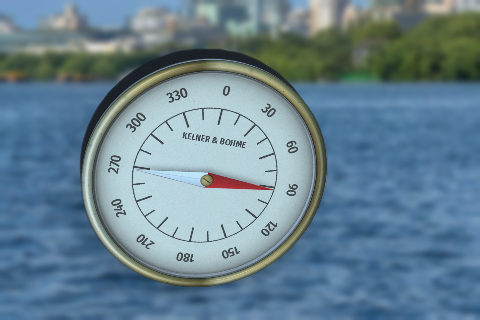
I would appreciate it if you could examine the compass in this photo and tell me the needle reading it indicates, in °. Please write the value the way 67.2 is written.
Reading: 90
